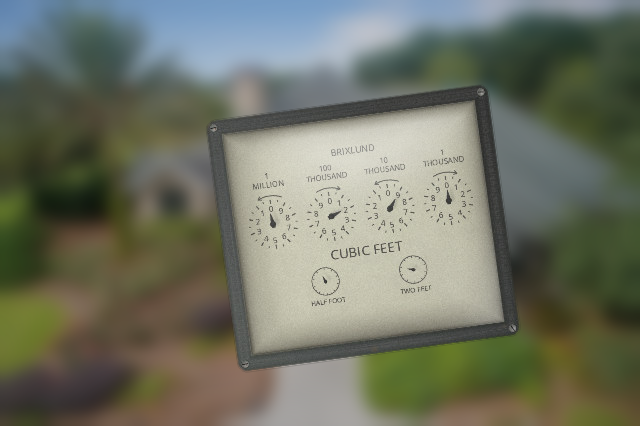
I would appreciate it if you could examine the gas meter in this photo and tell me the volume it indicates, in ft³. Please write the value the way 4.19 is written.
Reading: 19000
